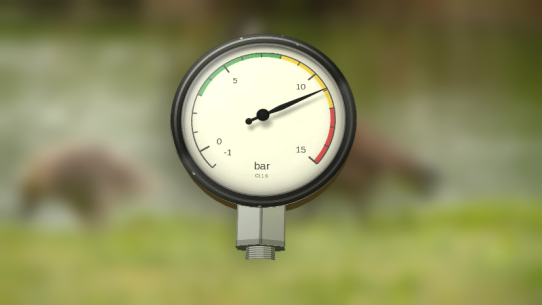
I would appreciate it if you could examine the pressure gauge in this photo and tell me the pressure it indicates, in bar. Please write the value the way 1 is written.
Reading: 11
